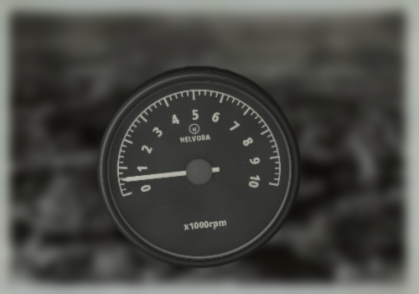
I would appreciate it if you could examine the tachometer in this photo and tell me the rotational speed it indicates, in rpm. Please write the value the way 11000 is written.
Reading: 600
